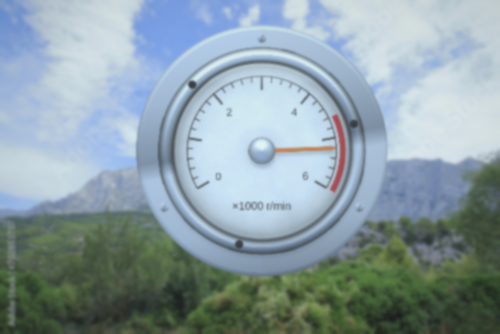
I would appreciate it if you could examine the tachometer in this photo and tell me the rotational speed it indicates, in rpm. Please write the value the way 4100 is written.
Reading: 5200
